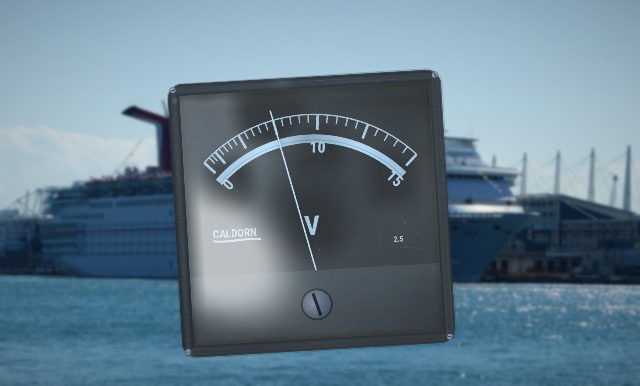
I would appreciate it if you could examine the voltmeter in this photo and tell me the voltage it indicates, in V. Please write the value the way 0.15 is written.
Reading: 7.5
